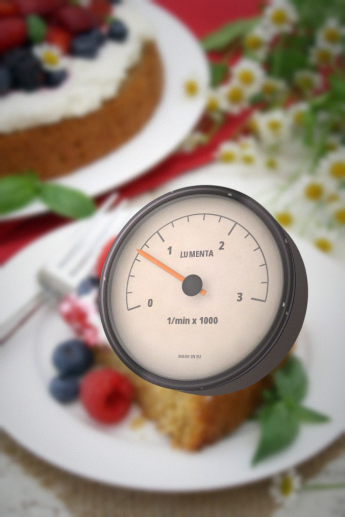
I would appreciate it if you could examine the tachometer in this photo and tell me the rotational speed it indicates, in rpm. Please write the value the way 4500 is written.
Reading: 700
